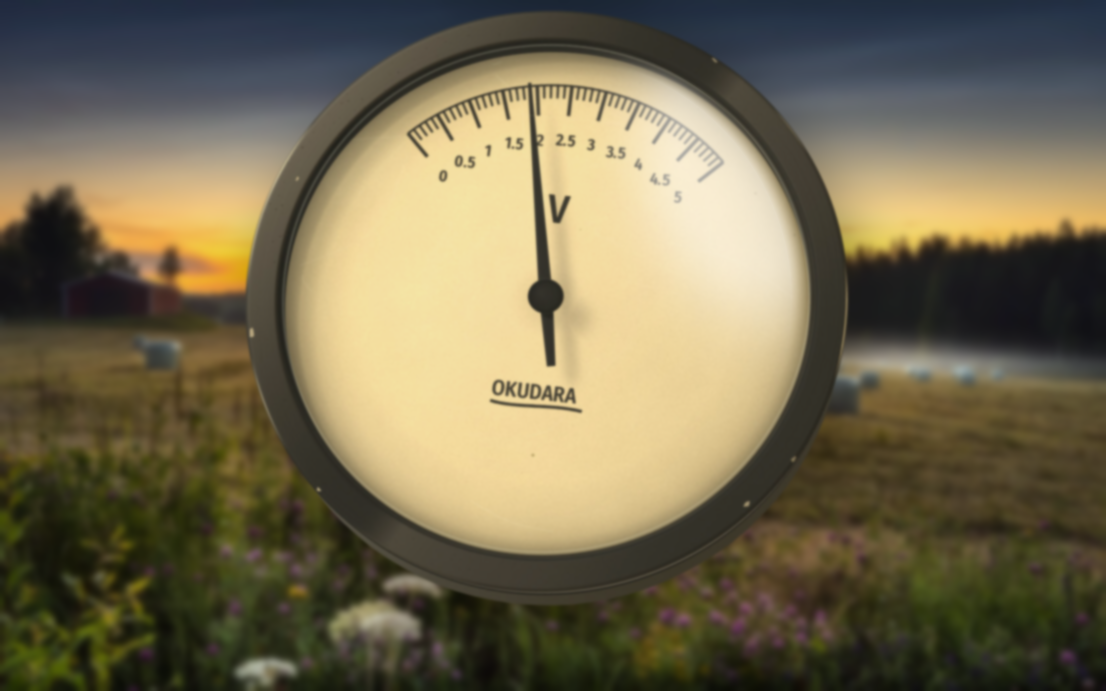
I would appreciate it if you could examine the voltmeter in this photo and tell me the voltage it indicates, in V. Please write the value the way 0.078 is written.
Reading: 1.9
